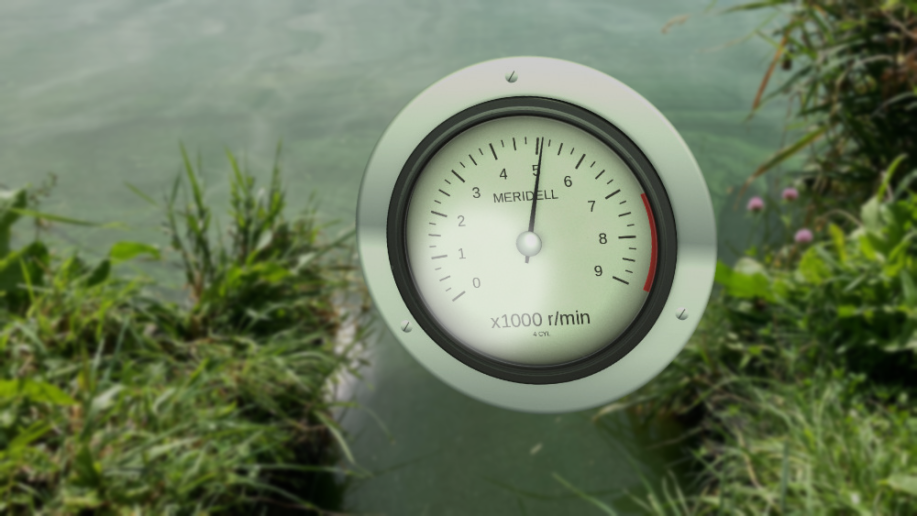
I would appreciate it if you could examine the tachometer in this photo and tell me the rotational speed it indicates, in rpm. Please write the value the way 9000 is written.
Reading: 5125
